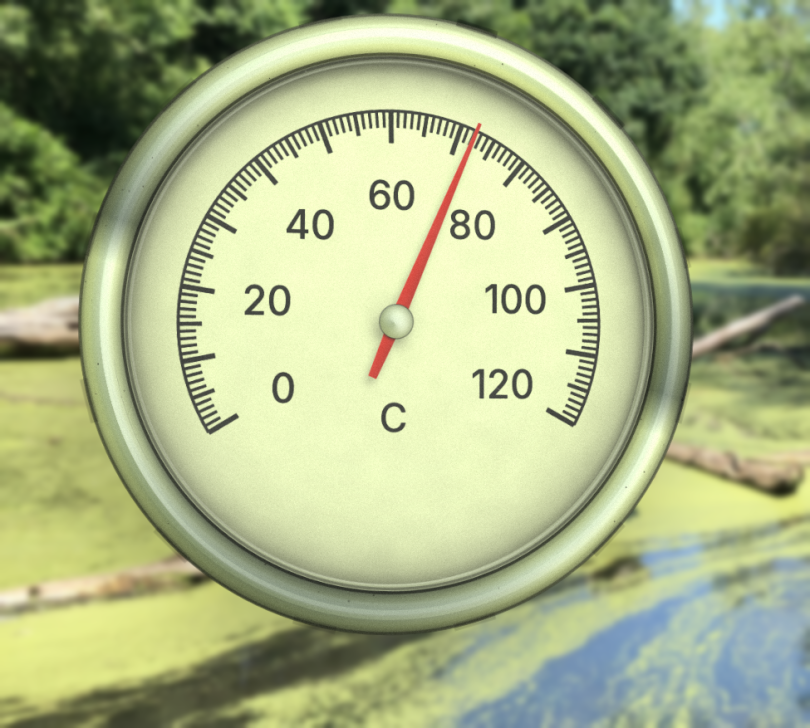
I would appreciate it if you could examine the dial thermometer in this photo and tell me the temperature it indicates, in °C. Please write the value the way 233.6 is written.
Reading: 72
